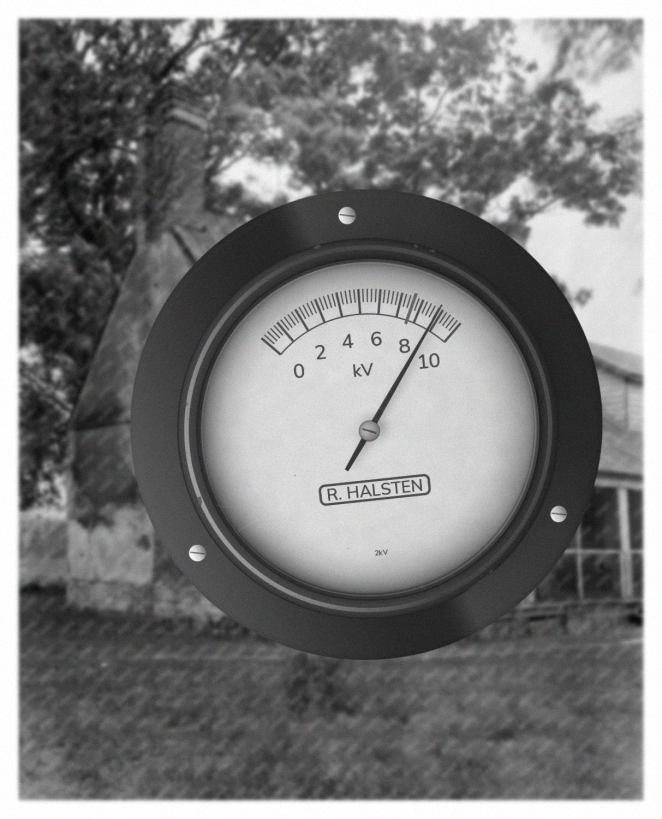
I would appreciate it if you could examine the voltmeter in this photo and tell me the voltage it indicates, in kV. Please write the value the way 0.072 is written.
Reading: 8.8
